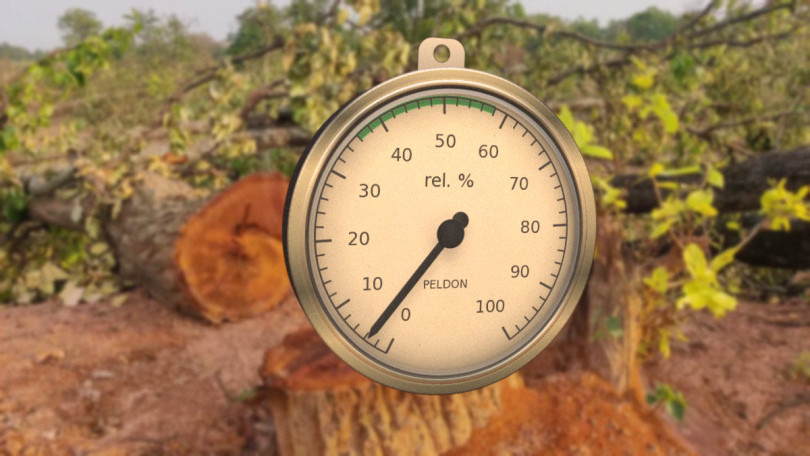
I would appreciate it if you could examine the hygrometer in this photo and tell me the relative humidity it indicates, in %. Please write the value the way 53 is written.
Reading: 4
